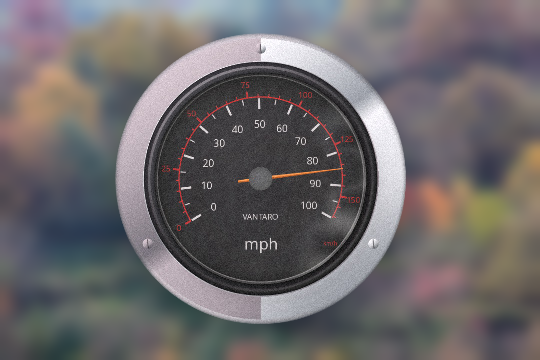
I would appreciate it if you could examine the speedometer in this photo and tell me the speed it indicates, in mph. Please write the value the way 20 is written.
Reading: 85
